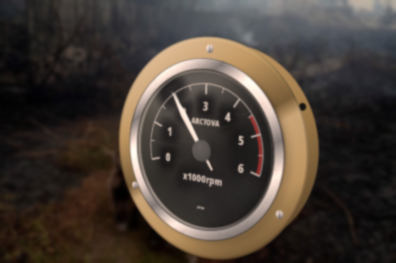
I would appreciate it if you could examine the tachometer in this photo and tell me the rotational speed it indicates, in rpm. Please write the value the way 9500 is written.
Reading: 2000
